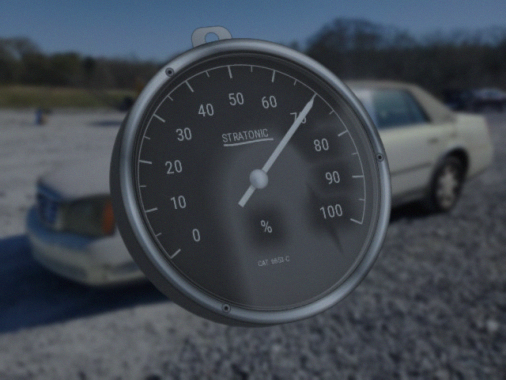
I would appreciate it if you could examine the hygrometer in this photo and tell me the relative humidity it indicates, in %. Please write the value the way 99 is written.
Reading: 70
